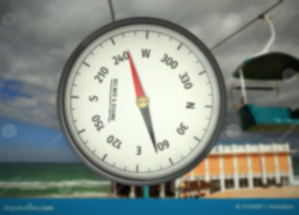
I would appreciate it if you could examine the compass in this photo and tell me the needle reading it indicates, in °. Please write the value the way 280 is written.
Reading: 250
